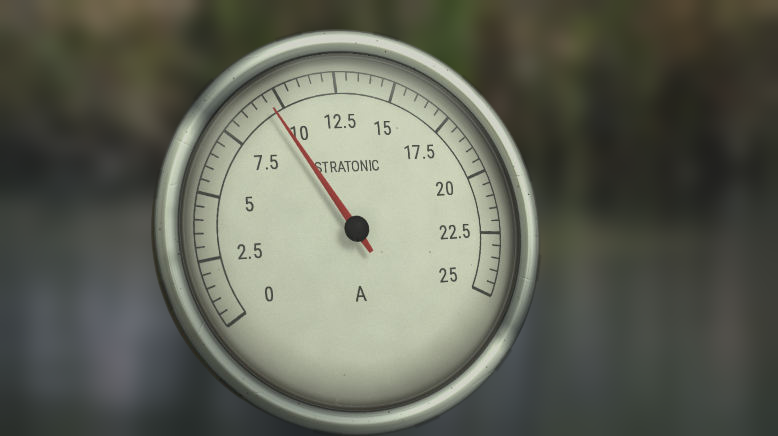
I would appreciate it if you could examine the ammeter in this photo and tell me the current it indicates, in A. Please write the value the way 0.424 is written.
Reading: 9.5
